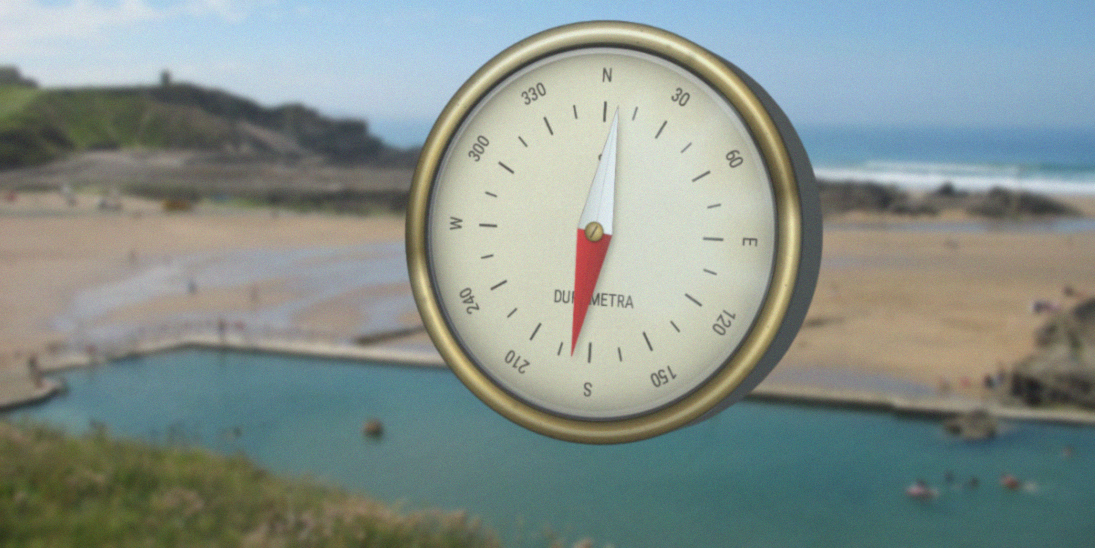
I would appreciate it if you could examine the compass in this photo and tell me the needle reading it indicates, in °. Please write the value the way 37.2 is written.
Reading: 187.5
